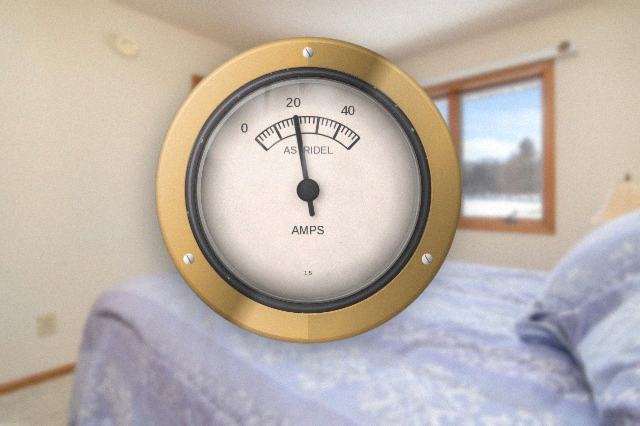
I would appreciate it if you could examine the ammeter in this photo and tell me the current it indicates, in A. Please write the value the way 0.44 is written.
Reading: 20
